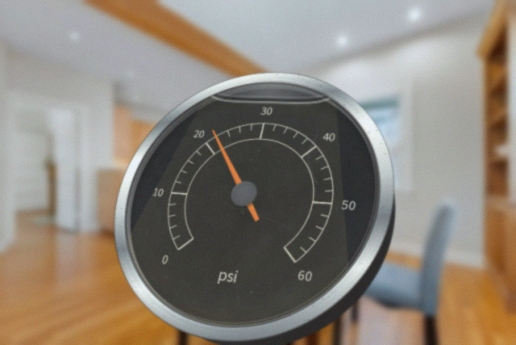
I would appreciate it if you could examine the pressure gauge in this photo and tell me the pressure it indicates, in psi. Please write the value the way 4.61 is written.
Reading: 22
